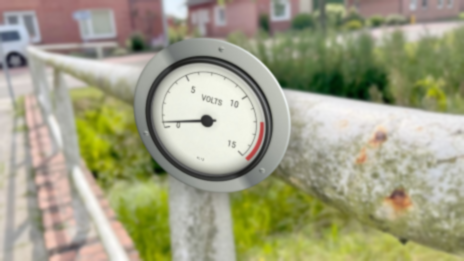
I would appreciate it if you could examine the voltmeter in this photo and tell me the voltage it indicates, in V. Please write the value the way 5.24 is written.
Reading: 0.5
